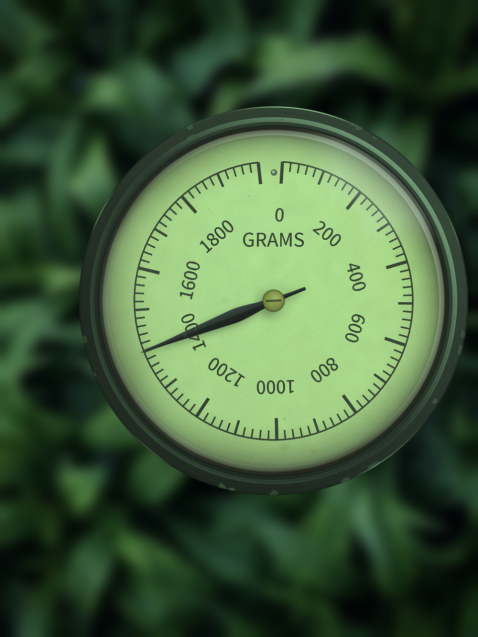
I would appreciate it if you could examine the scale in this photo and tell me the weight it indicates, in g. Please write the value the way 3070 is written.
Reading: 1400
